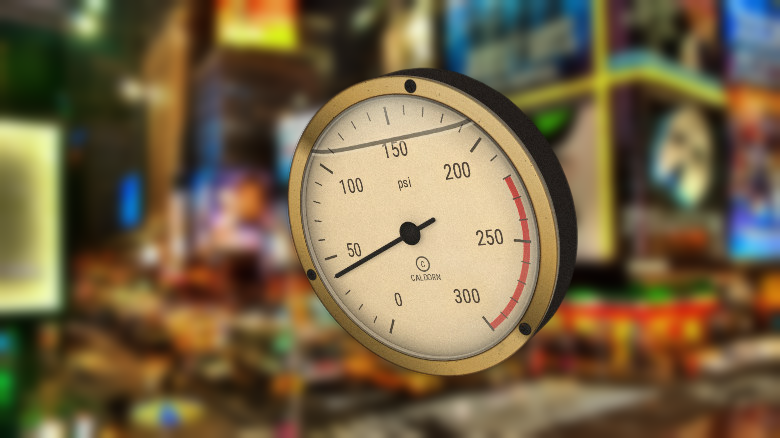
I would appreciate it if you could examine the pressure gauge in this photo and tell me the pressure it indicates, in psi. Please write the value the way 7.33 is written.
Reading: 40
